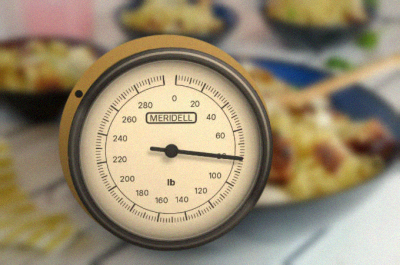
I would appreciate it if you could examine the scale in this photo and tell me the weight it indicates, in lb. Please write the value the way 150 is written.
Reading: 80
